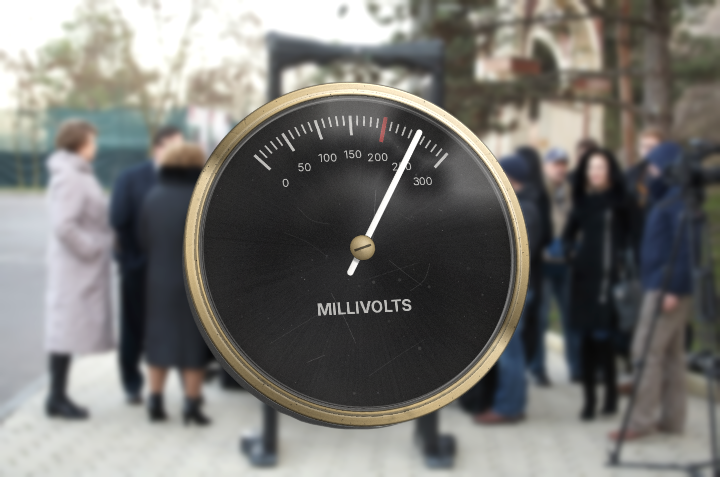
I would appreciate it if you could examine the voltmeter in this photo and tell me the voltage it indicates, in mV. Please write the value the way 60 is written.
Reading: 250
